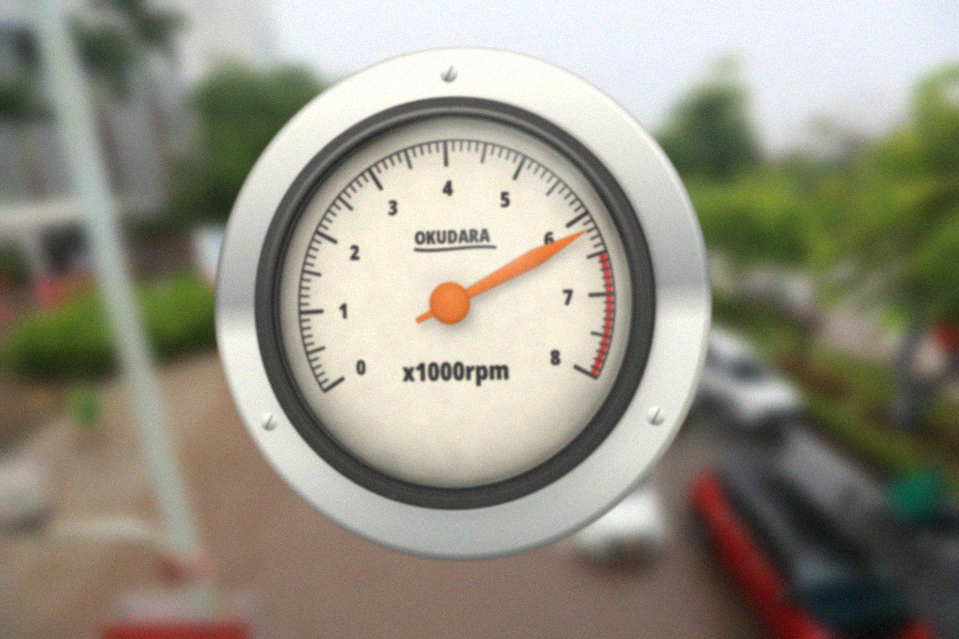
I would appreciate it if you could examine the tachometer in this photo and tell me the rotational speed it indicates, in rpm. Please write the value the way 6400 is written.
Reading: 6200
